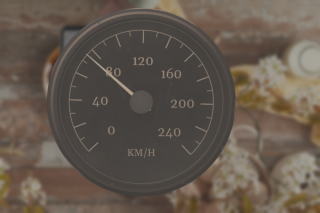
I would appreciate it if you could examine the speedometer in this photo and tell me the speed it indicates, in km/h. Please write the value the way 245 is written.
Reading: 75
